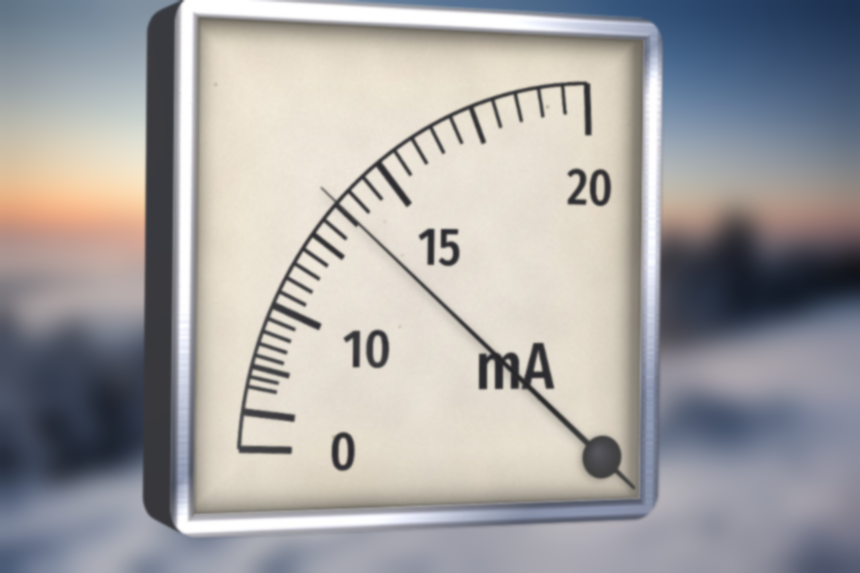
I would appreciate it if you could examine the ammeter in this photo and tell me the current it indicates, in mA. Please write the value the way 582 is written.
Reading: 13.5
